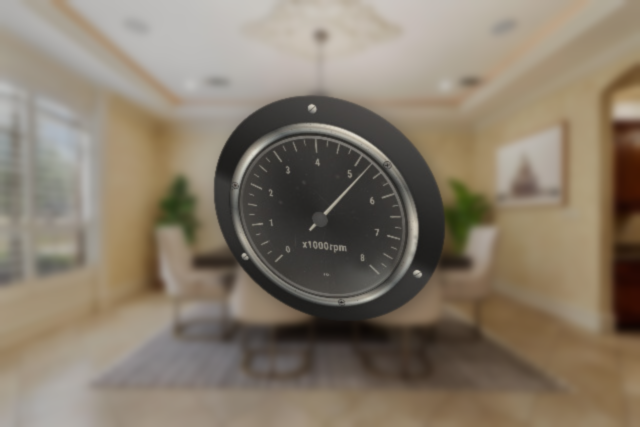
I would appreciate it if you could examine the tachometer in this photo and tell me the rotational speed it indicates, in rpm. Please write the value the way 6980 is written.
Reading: 5250
